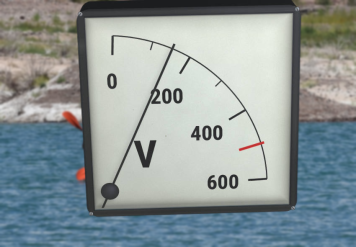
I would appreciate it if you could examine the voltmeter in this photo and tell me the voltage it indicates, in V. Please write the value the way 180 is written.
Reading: 150
